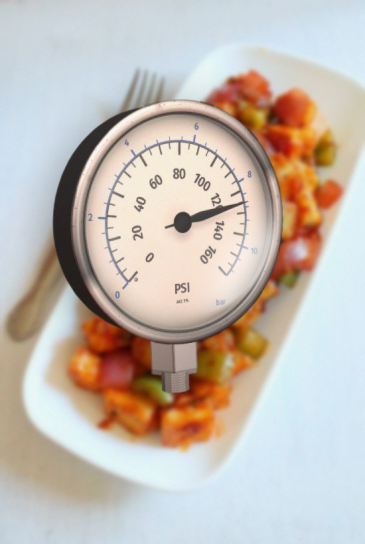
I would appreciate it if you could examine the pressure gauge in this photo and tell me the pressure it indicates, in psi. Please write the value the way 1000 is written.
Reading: 125
